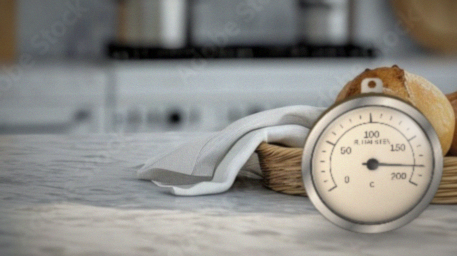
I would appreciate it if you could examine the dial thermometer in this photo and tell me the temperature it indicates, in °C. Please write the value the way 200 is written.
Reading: 180
